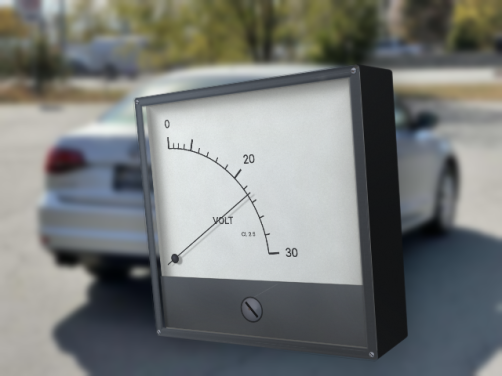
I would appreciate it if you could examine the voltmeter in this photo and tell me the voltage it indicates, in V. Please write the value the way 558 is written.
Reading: 23
